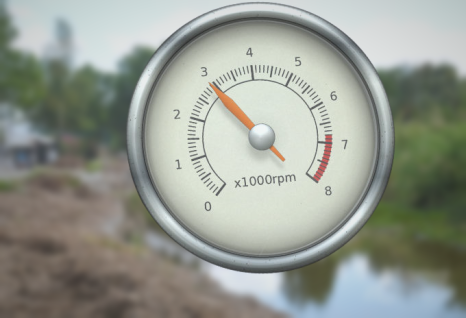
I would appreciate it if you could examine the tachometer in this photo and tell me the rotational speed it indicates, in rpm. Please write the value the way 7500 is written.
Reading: 2900
